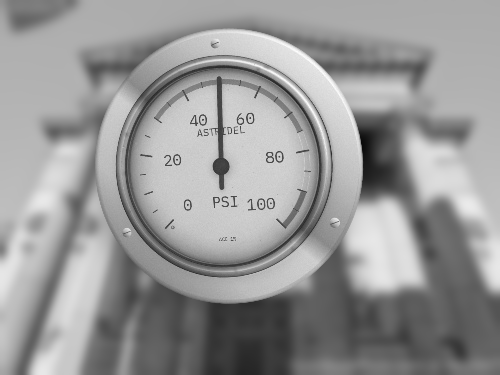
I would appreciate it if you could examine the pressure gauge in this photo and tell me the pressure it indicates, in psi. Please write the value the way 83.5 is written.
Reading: 50
